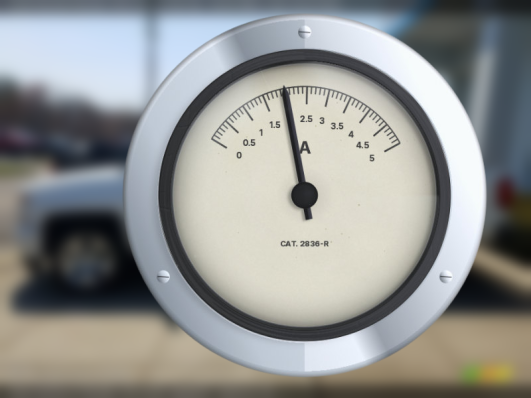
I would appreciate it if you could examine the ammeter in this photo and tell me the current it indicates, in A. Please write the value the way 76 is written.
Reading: 2
